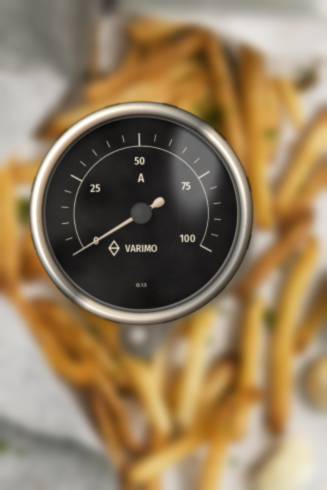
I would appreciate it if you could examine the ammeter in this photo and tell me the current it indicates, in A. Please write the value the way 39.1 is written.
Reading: 0
